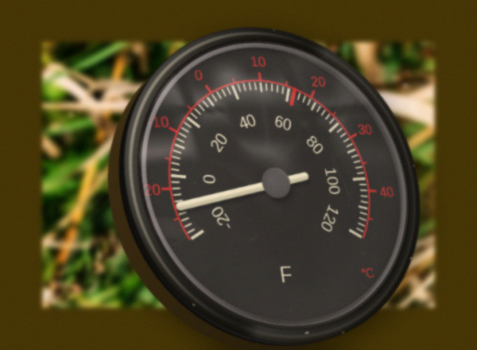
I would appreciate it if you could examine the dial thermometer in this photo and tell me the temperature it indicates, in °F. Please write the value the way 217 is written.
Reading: -10
